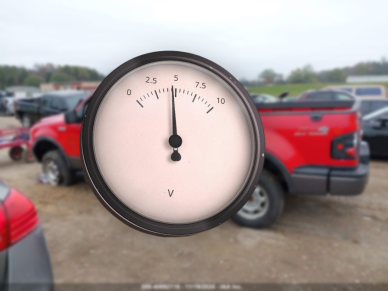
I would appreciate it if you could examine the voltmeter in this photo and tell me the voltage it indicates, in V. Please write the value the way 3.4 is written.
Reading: 4.5
